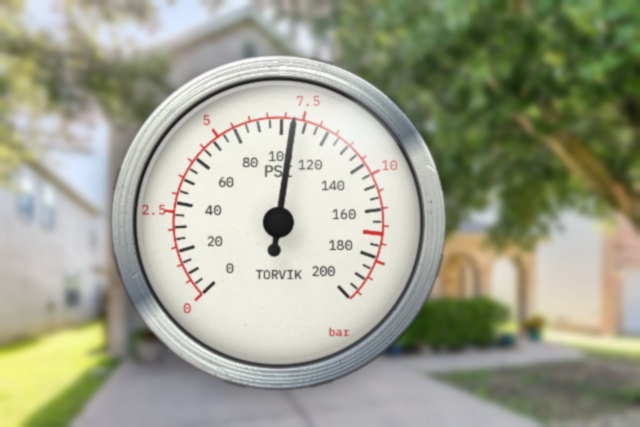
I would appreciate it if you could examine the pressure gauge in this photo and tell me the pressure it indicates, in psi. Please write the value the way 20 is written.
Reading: 105
